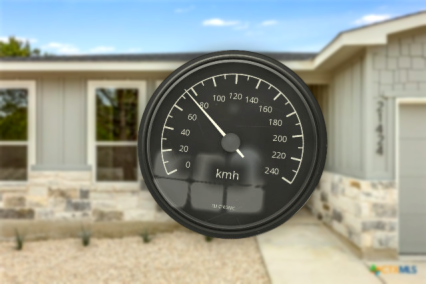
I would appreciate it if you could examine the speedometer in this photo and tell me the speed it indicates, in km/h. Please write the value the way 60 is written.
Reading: 75
